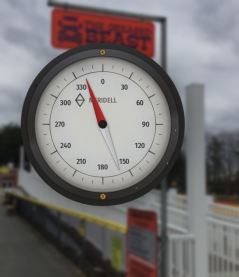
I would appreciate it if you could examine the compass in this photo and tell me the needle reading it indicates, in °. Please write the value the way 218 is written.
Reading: 340
